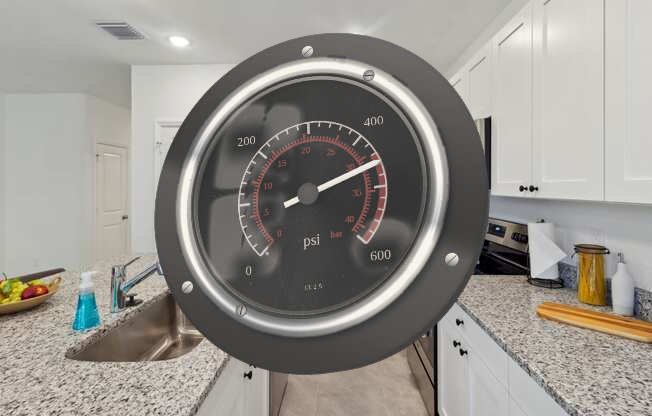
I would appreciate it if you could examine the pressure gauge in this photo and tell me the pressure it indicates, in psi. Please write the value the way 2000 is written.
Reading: 460
